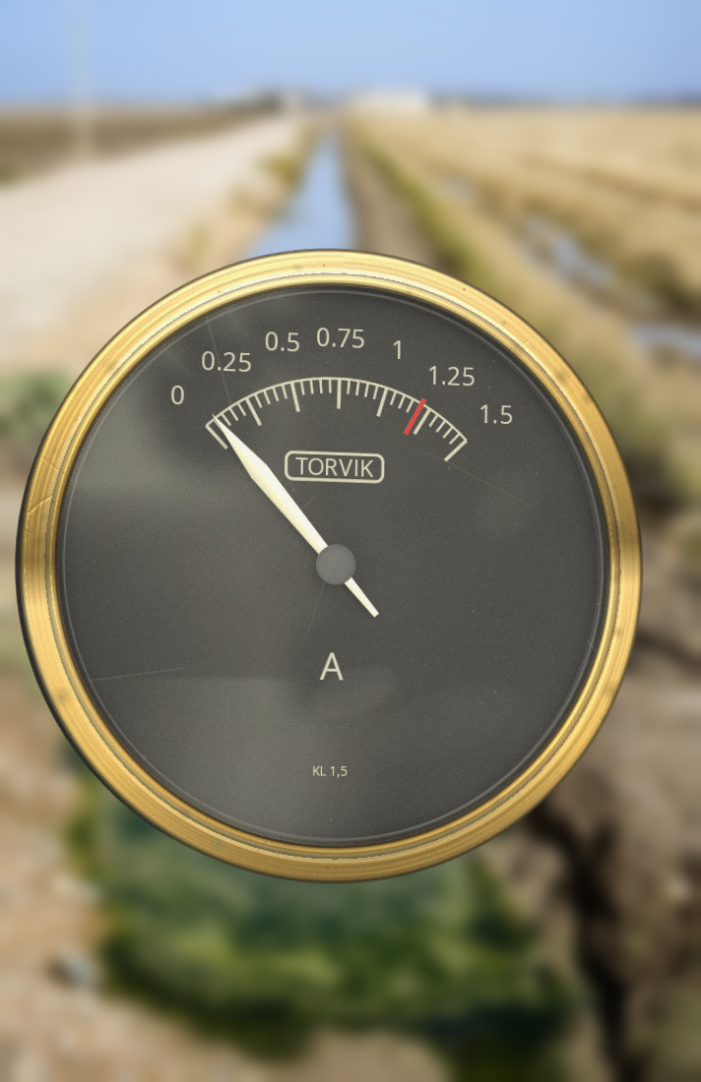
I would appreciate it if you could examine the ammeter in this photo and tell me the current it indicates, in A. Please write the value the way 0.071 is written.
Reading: 0.05
